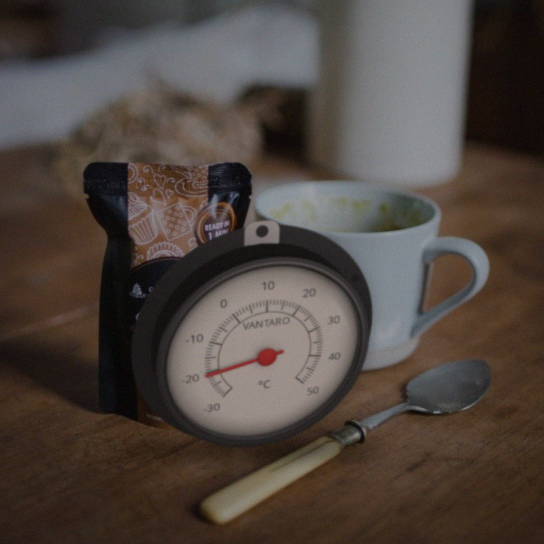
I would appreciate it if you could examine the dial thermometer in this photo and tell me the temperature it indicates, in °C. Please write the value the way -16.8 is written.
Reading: -20
